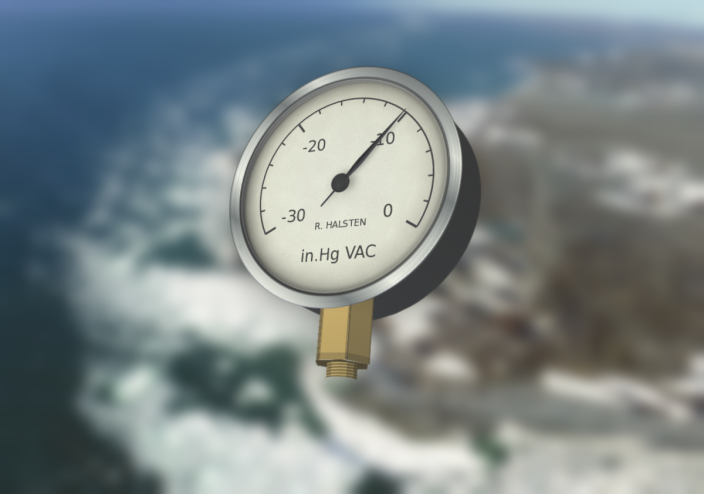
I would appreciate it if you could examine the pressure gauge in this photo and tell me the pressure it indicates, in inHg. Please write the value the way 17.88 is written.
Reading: -10
